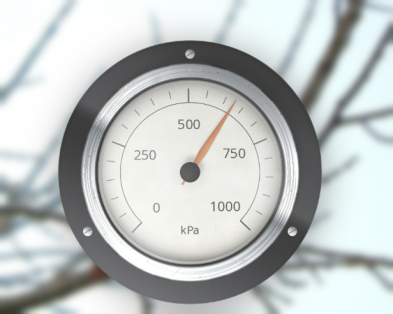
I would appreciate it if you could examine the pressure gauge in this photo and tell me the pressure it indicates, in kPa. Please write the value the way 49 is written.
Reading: 625
